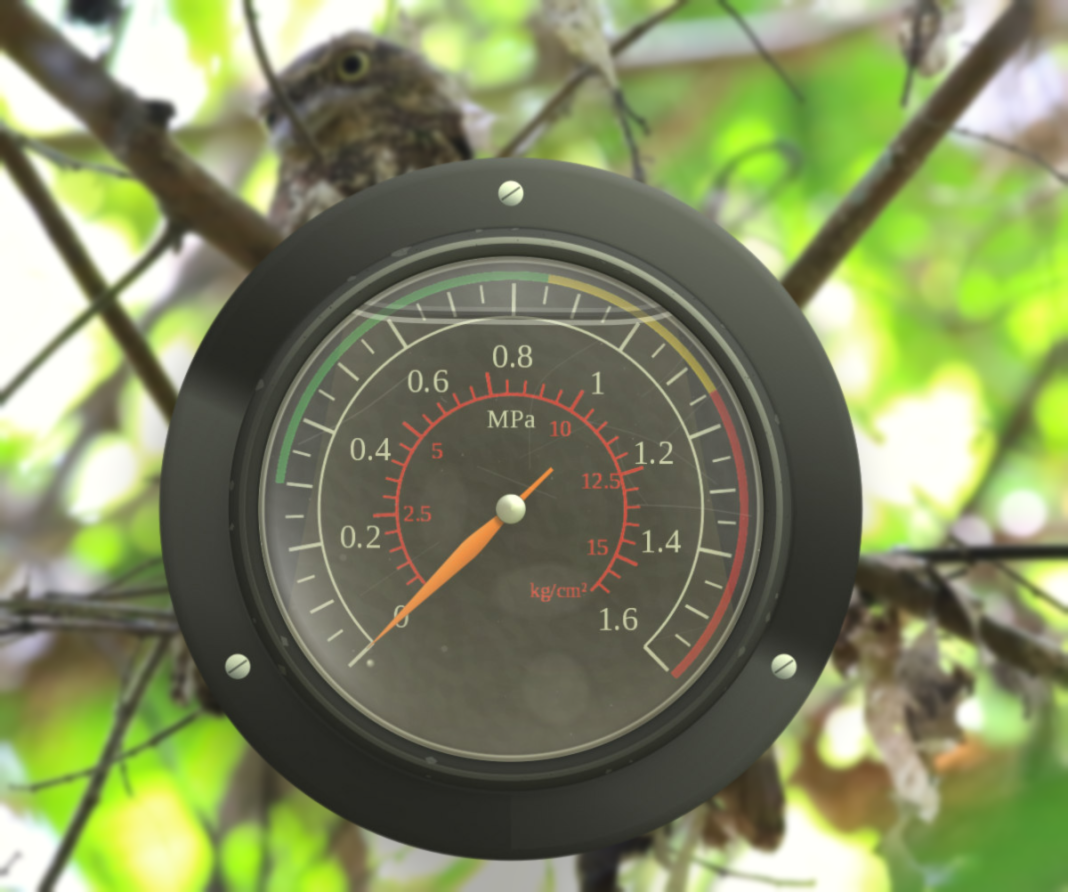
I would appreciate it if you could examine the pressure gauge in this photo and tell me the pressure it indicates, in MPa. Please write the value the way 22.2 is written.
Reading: 0
